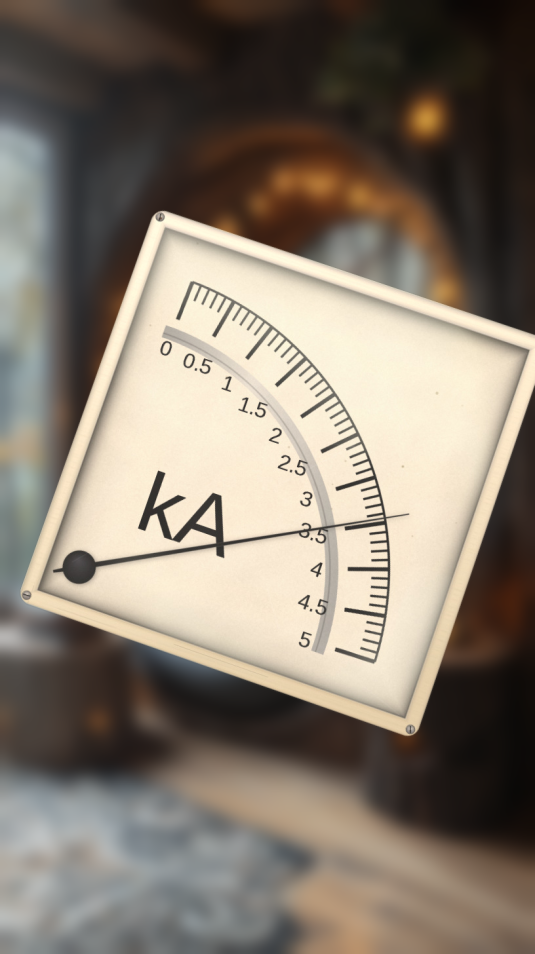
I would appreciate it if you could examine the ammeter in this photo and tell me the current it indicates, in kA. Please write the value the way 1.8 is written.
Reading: 3.45
